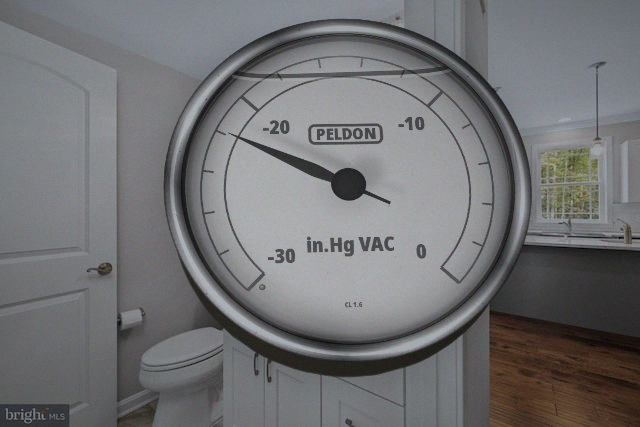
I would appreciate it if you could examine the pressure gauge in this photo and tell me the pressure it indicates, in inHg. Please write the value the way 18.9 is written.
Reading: -22
